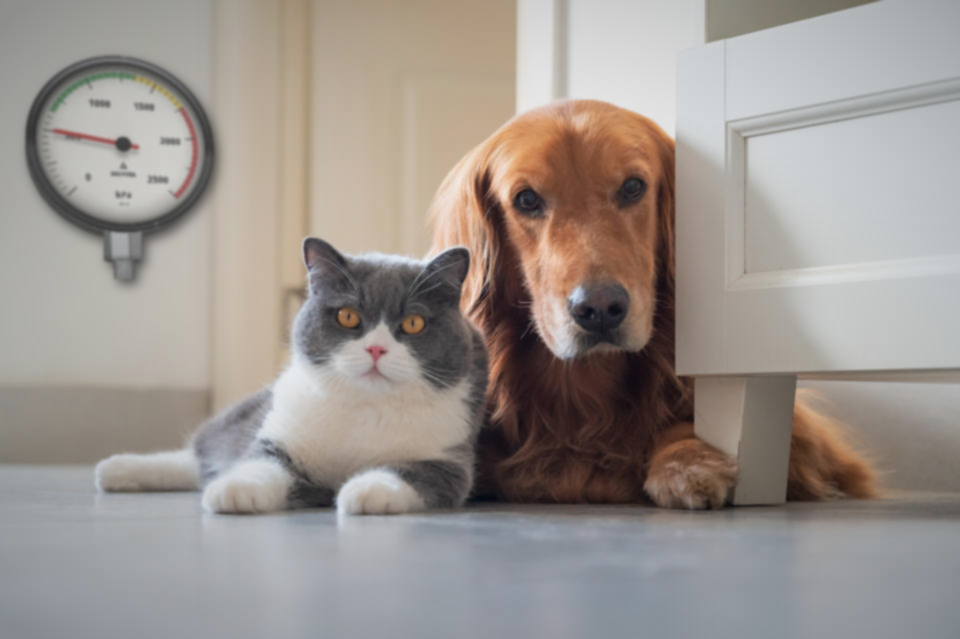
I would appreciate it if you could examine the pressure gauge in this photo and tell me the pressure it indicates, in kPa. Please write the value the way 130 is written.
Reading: 500
